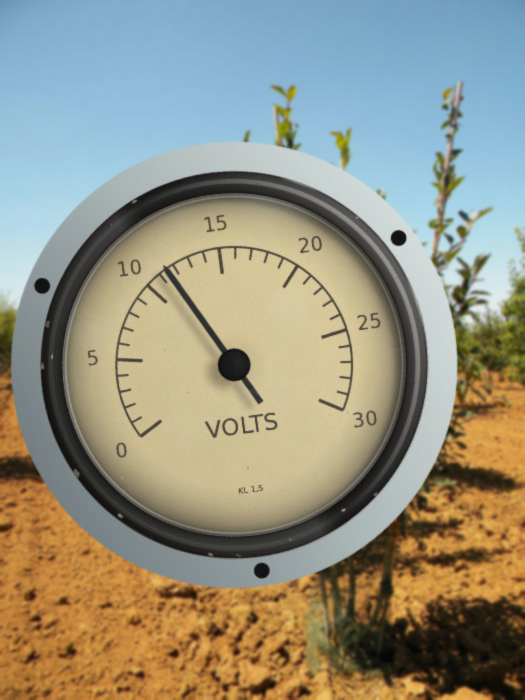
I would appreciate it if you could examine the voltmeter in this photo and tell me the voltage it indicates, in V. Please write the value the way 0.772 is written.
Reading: 11.5
